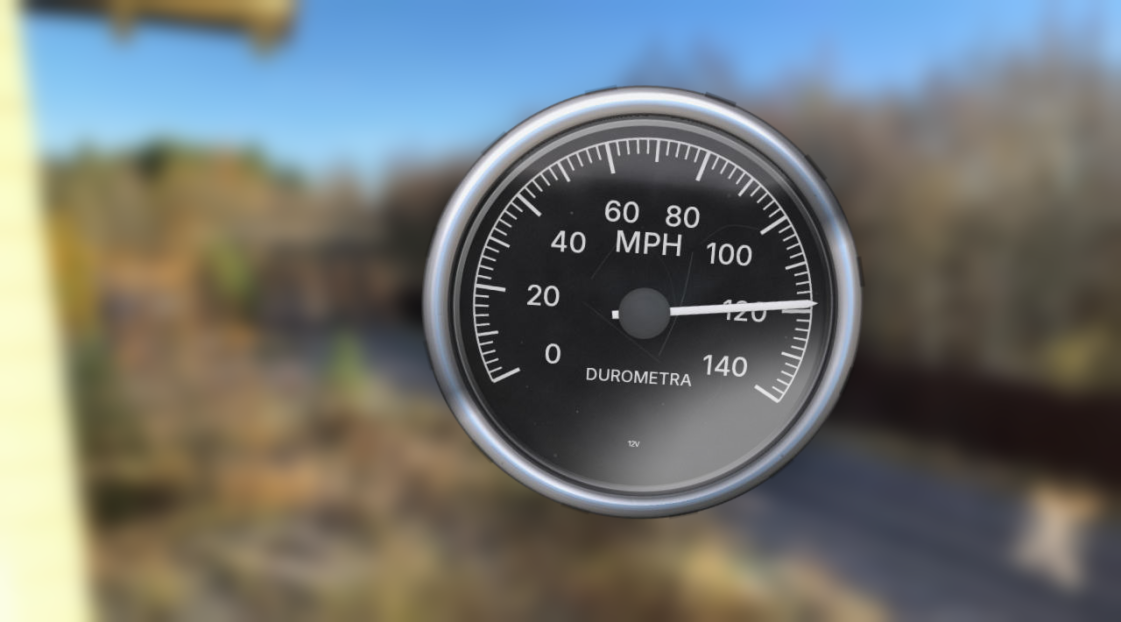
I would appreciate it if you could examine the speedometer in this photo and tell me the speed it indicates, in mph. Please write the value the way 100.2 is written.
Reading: 118
